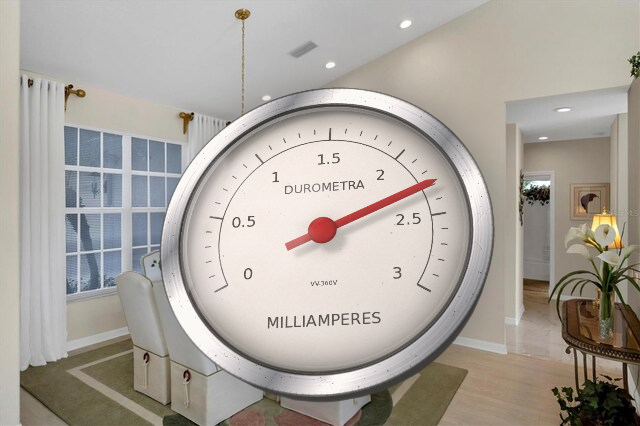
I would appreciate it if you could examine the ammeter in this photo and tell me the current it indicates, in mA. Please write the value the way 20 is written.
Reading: 2.3
